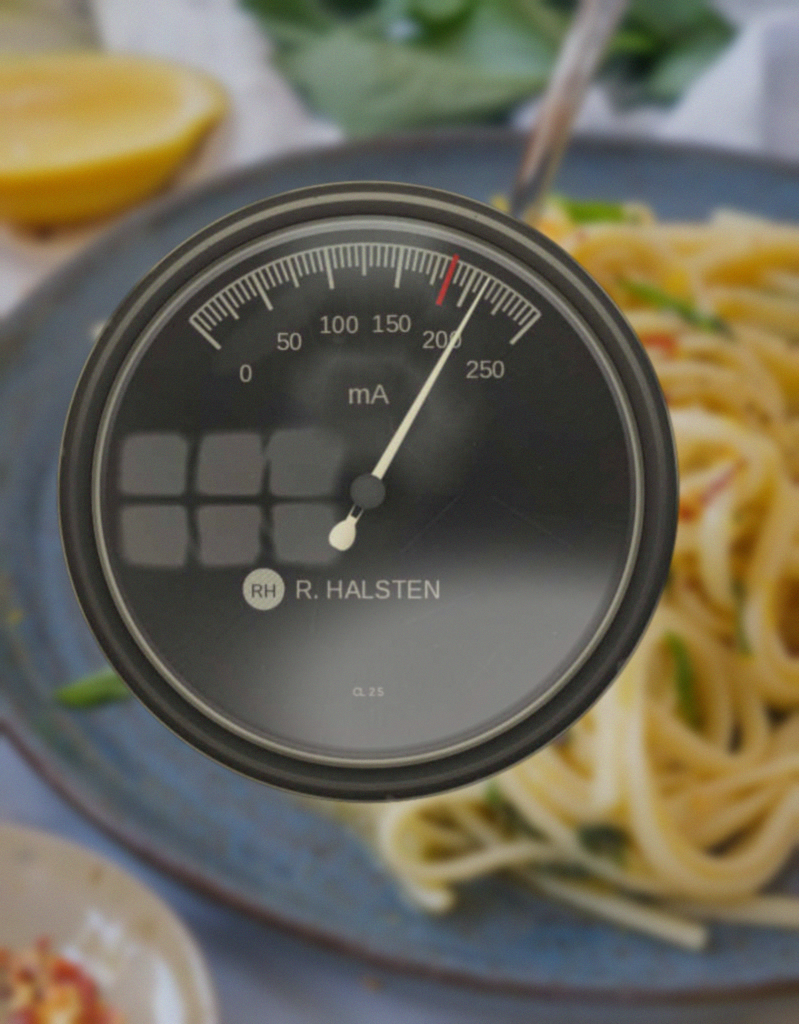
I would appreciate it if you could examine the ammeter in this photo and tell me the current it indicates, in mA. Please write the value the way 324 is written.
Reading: 210
